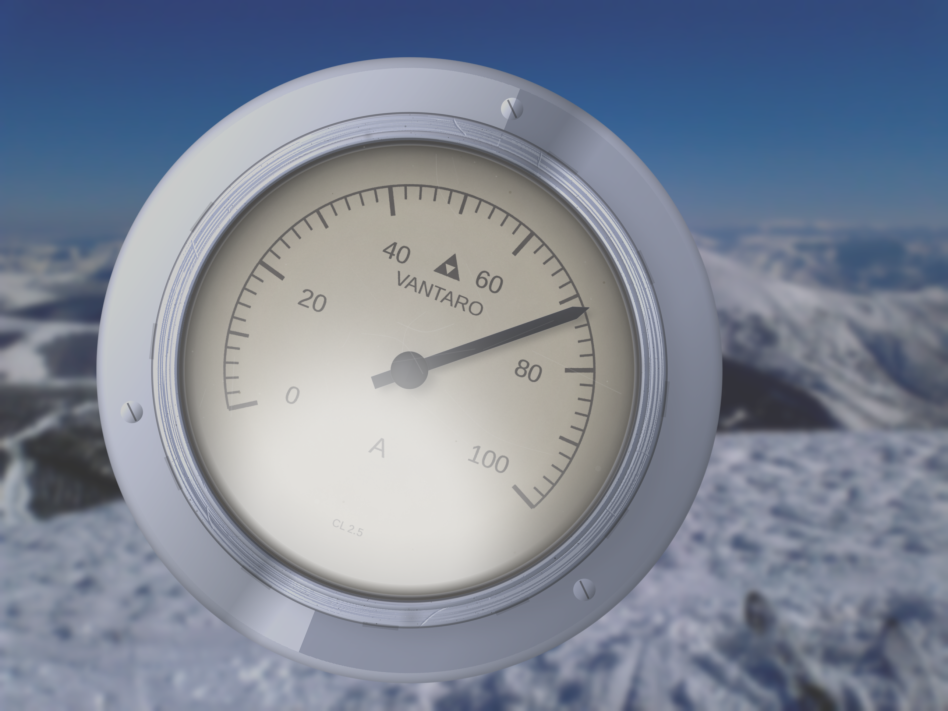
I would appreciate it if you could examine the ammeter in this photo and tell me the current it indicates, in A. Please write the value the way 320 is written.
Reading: 72
